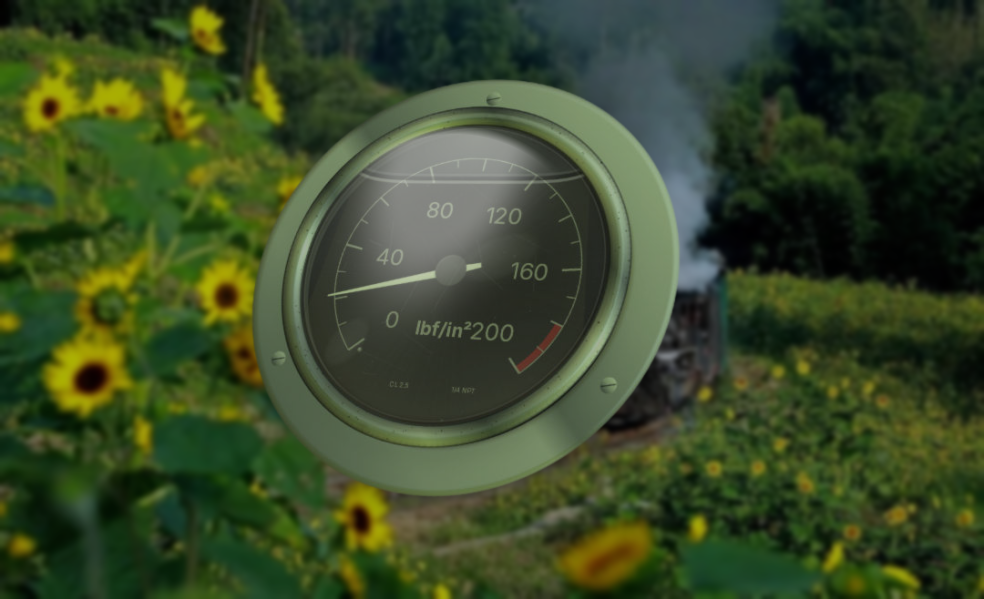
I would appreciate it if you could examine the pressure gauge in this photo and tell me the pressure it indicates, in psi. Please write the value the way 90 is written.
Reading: 20
